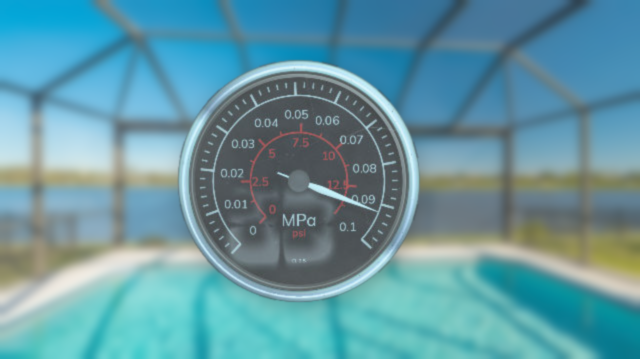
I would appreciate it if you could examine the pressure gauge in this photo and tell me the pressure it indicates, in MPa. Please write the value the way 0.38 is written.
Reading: 0.092
